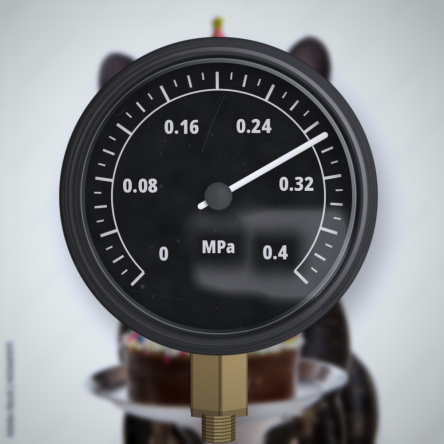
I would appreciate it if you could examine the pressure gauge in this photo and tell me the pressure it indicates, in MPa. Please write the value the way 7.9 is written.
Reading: 0.29
